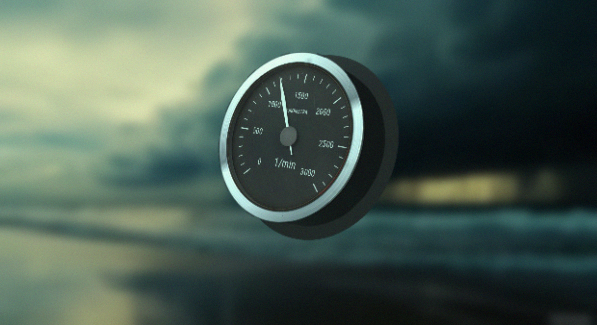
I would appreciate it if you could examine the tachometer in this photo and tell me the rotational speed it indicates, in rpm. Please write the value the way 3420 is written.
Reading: 1200
